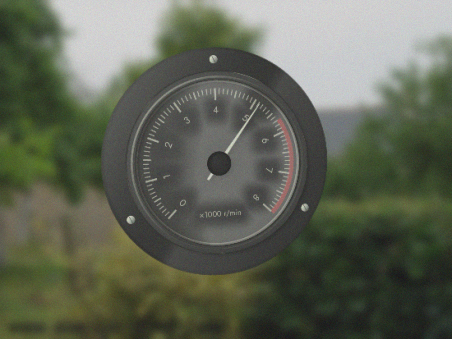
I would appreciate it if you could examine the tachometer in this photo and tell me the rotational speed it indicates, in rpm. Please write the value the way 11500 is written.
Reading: 5100
